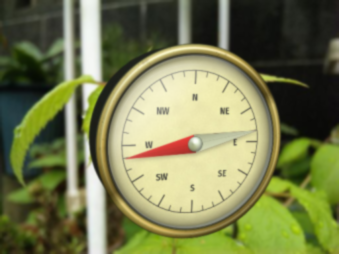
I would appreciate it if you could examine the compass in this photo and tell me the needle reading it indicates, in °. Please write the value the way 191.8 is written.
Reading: 260
